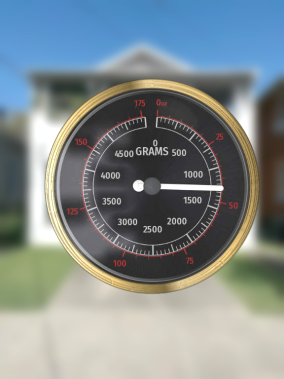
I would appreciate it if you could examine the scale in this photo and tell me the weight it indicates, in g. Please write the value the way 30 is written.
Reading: 1250
